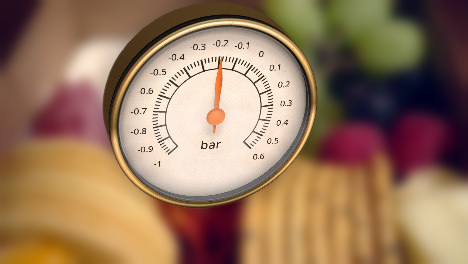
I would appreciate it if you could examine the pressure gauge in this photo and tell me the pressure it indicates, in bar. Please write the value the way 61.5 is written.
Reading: -0.2
